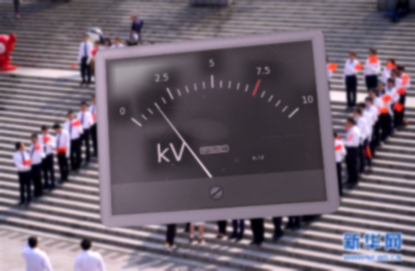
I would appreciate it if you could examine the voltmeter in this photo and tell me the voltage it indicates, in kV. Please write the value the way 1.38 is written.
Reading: 1.5
